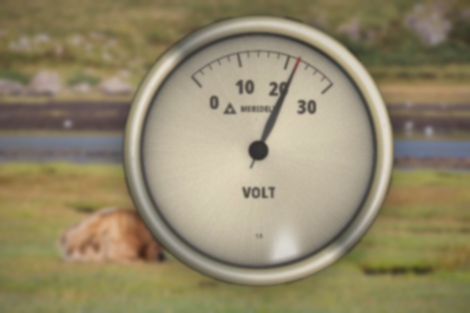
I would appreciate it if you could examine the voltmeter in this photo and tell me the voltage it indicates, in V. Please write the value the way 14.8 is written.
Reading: 22
